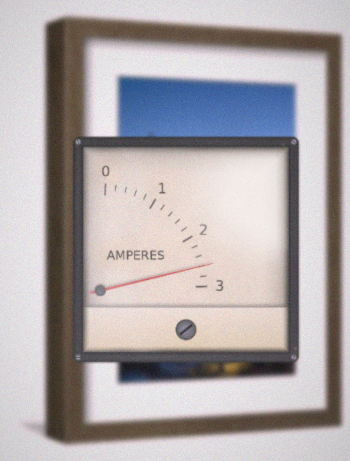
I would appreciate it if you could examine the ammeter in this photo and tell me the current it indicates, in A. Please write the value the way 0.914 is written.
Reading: 2.6
